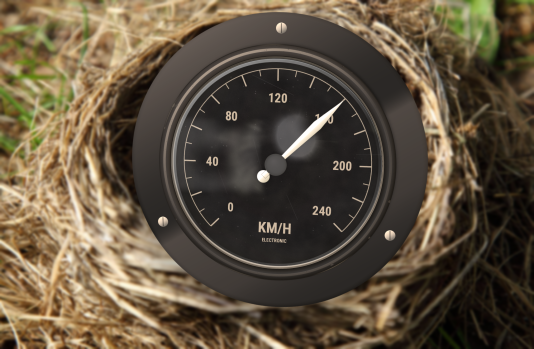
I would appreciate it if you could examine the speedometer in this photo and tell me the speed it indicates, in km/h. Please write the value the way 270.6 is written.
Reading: 160
